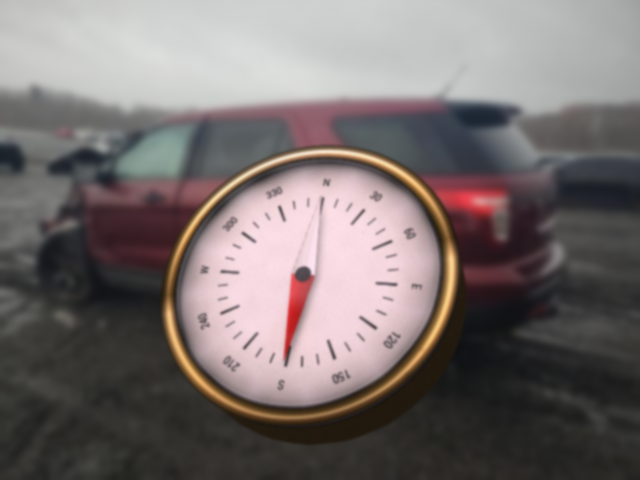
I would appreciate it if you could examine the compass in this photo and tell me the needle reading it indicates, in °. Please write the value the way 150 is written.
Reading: 180
